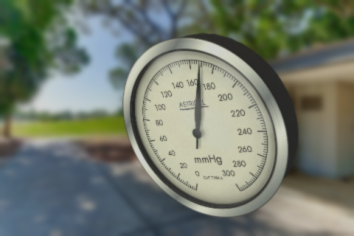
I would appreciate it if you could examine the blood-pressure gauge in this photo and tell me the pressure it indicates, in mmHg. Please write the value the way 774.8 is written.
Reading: 170
